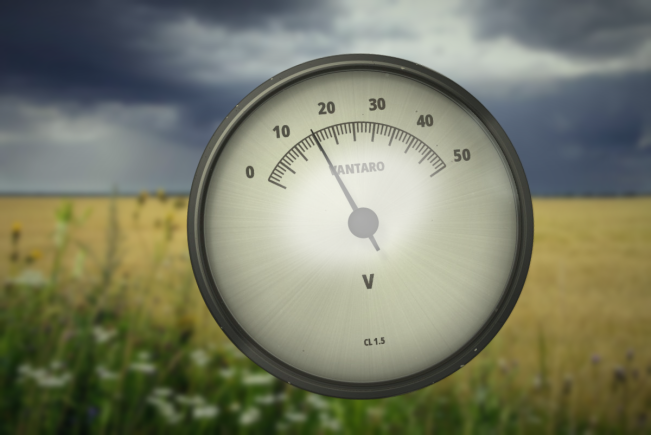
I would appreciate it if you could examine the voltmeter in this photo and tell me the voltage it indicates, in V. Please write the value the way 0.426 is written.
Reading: 15
